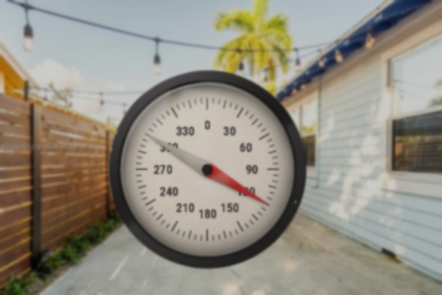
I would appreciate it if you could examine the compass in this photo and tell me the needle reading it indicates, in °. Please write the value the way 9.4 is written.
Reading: 120
